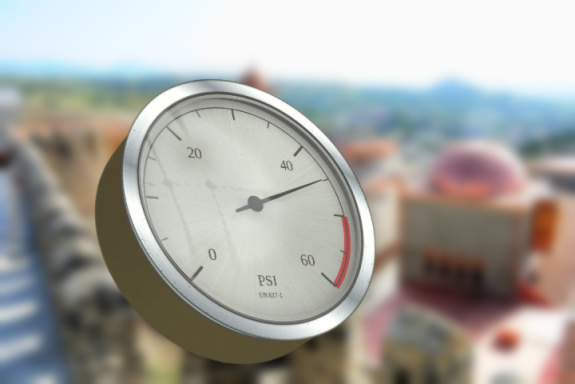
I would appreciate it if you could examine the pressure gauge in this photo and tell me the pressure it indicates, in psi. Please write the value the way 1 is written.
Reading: 45
